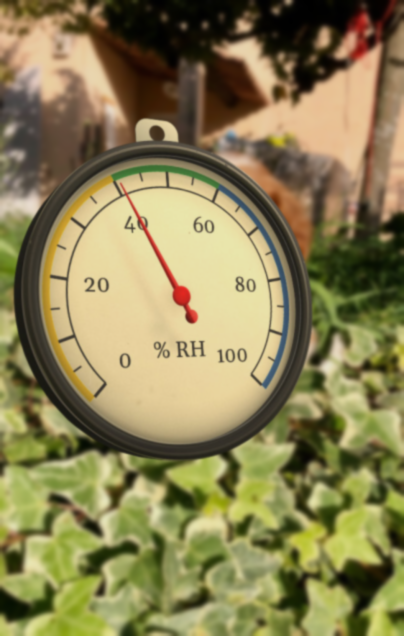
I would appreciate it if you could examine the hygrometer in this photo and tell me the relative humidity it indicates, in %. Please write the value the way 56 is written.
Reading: 40
